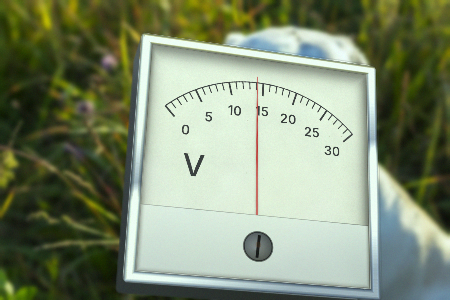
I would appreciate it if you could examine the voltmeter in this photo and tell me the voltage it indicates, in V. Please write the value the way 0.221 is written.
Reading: 14
